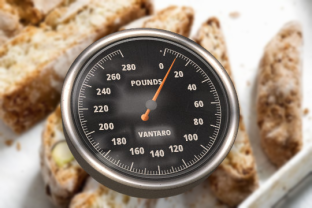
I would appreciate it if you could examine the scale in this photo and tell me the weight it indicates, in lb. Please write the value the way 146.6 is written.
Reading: 10
